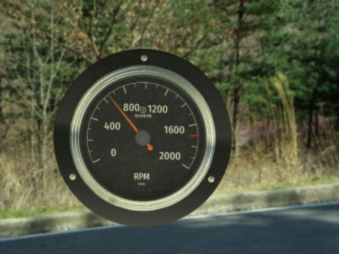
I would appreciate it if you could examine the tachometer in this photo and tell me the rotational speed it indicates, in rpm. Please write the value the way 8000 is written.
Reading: 650
